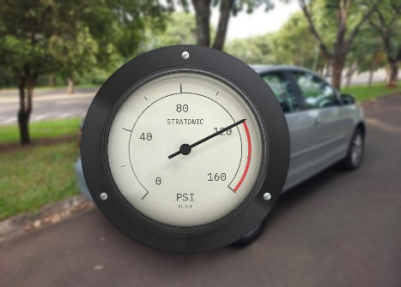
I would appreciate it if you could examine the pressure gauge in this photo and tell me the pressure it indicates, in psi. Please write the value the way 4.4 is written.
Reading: 120
